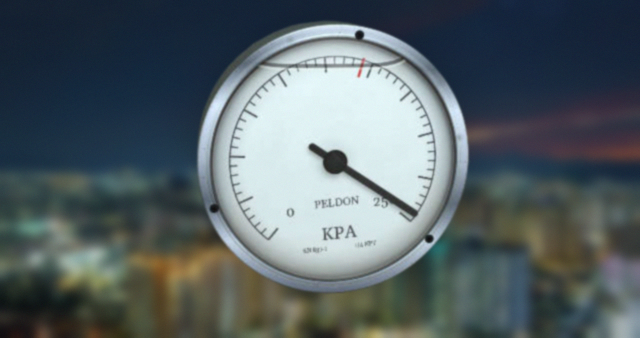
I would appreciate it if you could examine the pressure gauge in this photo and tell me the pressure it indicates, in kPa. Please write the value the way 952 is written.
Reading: 245
